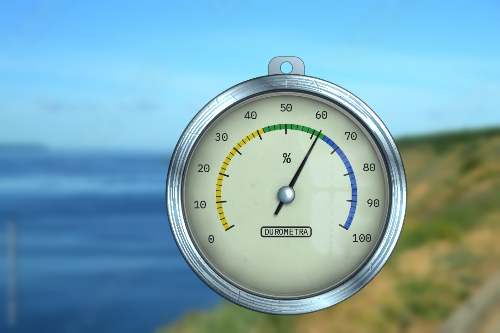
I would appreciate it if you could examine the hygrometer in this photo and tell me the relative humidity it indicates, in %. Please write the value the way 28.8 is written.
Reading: 62
